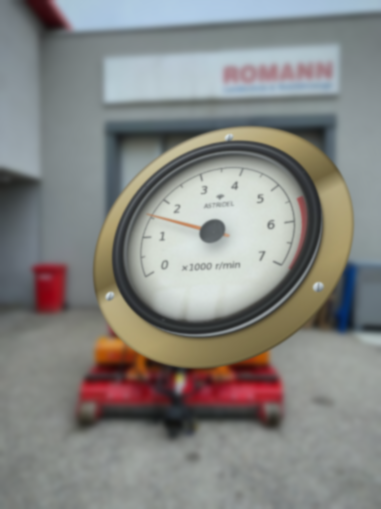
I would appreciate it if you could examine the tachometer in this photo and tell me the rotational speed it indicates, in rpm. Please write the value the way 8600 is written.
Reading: 1500
